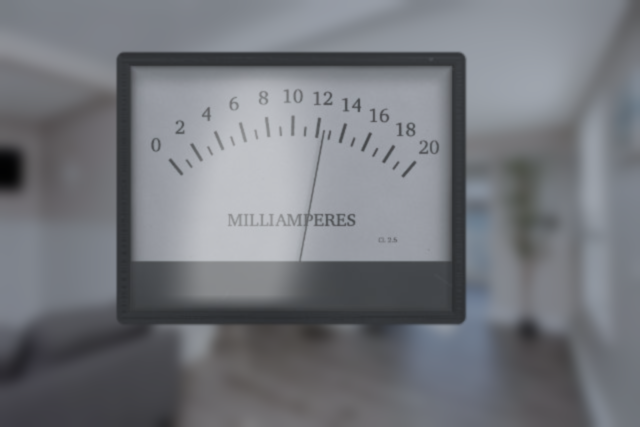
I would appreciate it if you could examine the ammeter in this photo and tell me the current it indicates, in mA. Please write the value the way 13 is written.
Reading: 12.5
